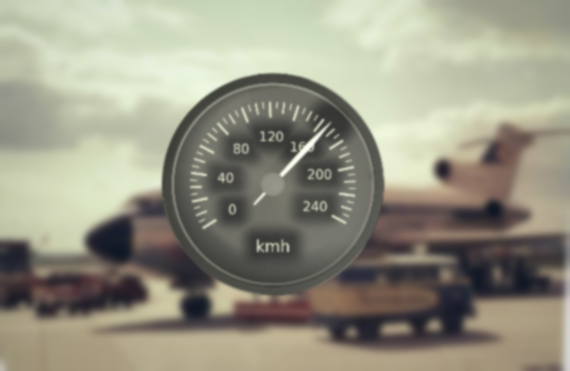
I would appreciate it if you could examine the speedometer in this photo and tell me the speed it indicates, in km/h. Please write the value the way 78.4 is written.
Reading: 165
